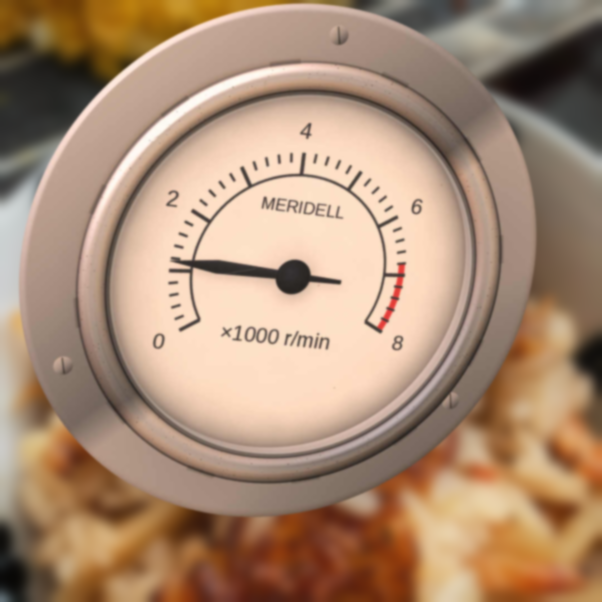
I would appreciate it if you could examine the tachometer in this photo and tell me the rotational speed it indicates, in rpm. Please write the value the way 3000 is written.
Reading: 1200
